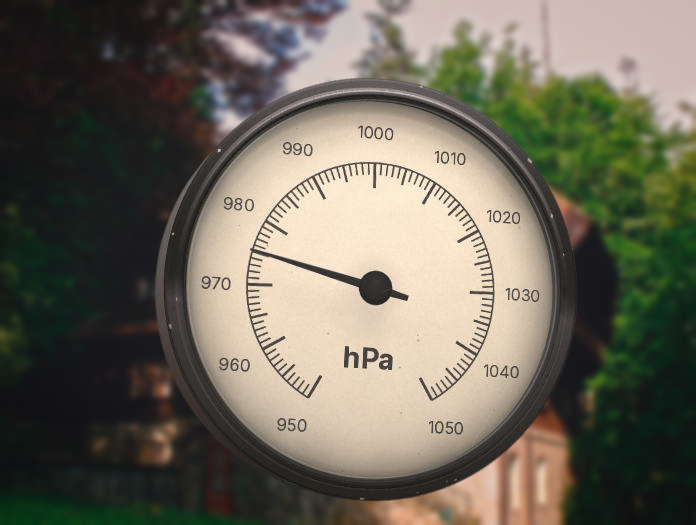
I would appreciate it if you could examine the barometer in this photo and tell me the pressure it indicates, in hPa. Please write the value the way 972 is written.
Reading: 975
